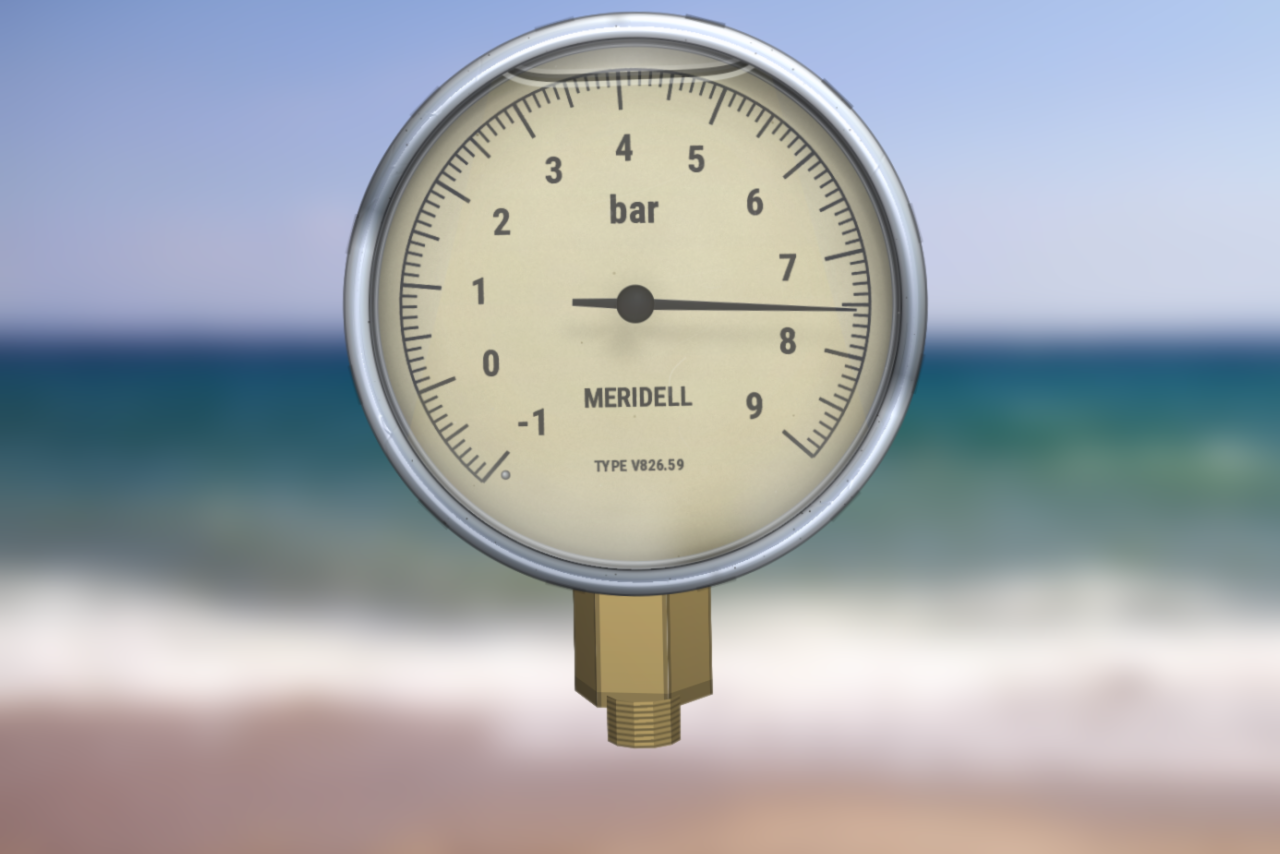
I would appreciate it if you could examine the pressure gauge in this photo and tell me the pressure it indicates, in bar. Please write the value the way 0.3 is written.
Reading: 7.55
